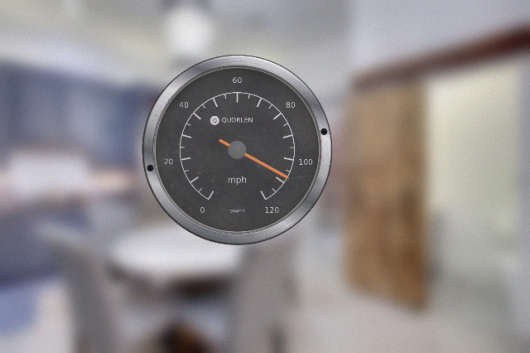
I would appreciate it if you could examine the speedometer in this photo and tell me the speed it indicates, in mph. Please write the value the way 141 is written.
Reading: 107.5
